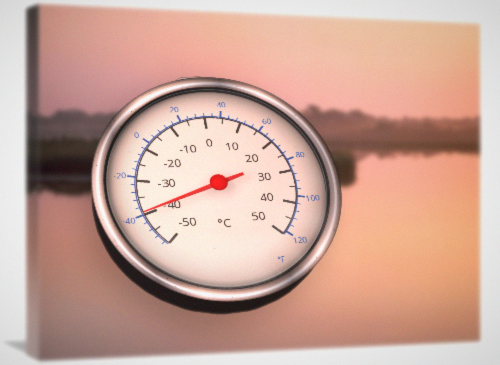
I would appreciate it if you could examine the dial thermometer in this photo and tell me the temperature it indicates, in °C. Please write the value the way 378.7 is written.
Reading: -40
